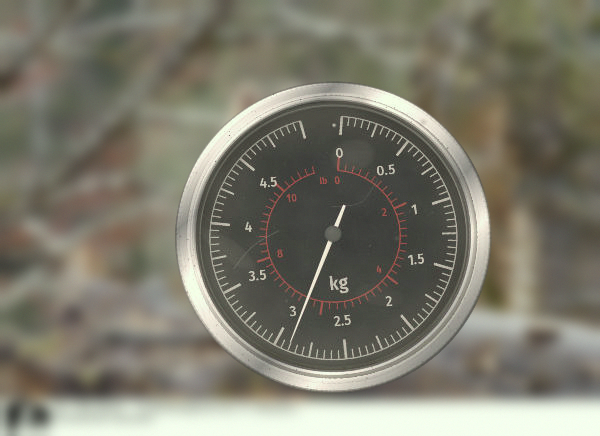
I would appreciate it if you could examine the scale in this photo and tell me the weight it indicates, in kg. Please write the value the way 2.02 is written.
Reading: 2.9
